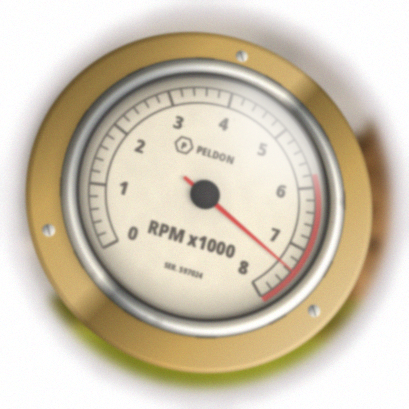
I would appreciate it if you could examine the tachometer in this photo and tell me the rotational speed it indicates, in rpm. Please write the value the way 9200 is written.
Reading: 7400
